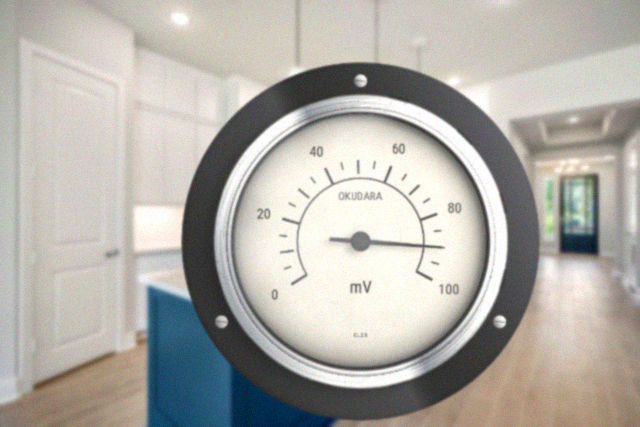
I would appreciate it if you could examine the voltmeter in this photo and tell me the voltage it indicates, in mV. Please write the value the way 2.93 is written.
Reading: 90
